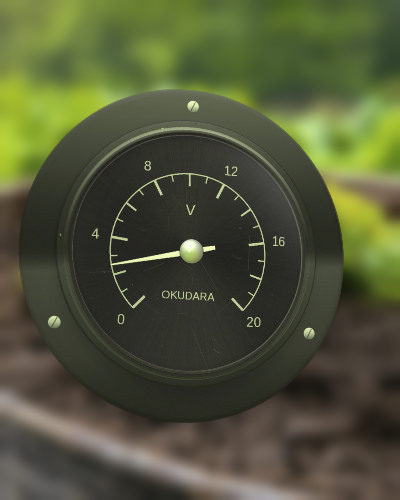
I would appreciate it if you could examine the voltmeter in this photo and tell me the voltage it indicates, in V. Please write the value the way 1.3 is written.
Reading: 2.5
